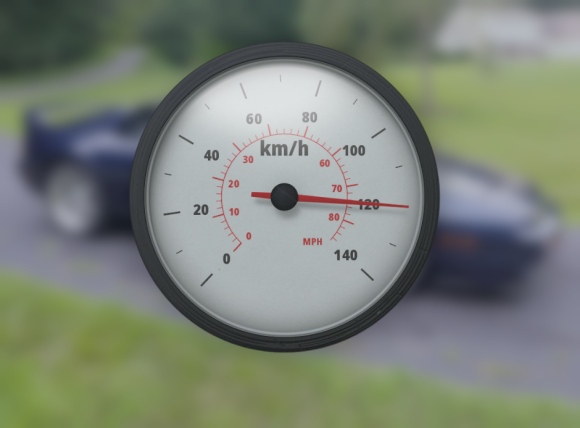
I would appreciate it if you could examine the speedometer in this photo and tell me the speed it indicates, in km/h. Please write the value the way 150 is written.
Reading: 120
